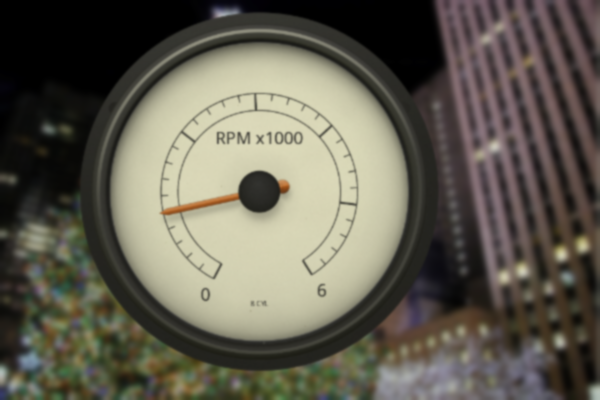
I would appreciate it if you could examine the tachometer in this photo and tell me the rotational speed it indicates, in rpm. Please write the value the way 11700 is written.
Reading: 1000
